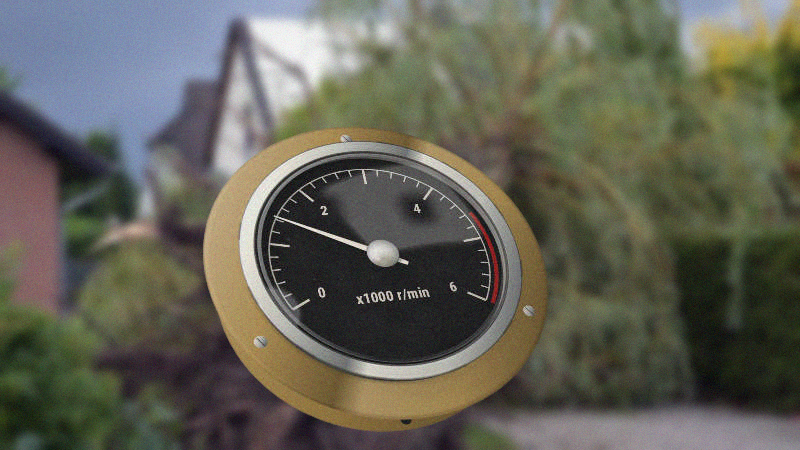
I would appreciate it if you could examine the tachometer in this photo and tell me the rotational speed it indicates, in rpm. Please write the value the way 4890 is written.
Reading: 1400
